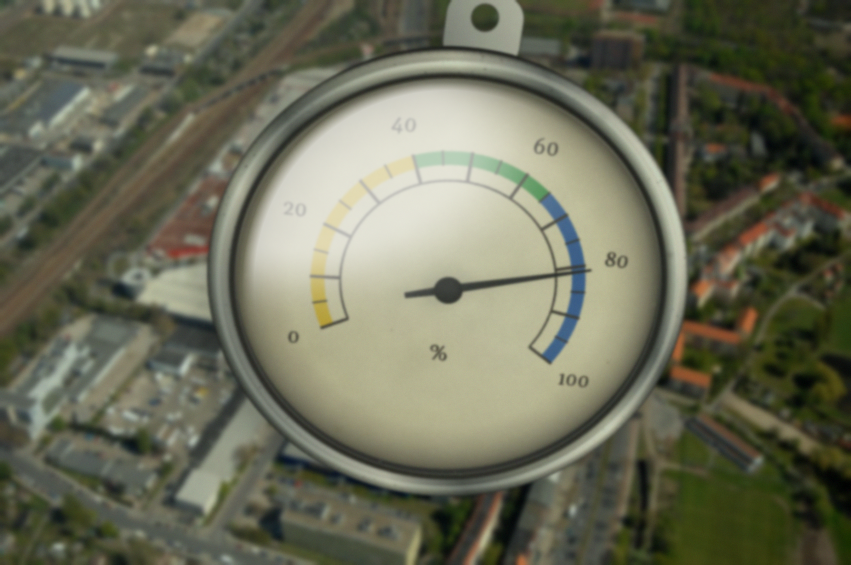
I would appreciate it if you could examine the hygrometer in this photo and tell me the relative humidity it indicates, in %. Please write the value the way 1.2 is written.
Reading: 80
